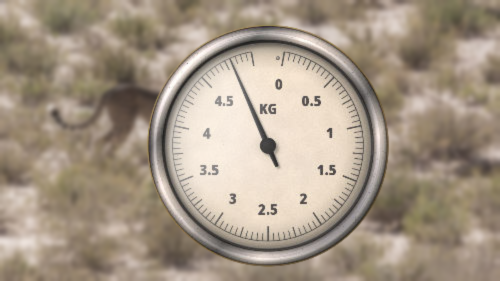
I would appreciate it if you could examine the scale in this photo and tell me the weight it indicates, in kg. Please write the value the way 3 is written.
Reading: 4.8
